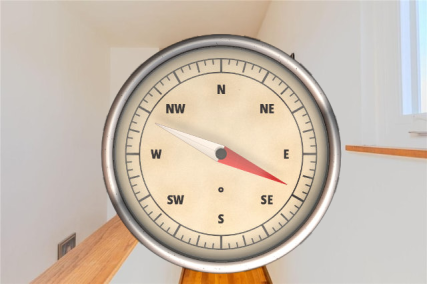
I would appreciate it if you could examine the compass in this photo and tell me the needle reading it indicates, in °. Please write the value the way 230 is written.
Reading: 115
